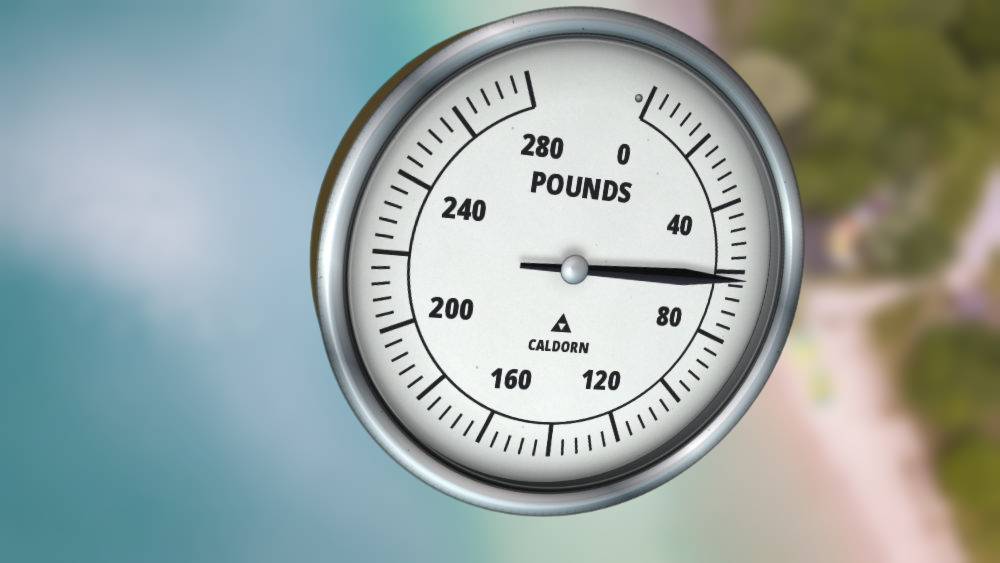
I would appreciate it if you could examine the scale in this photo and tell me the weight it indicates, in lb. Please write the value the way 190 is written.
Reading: 62
